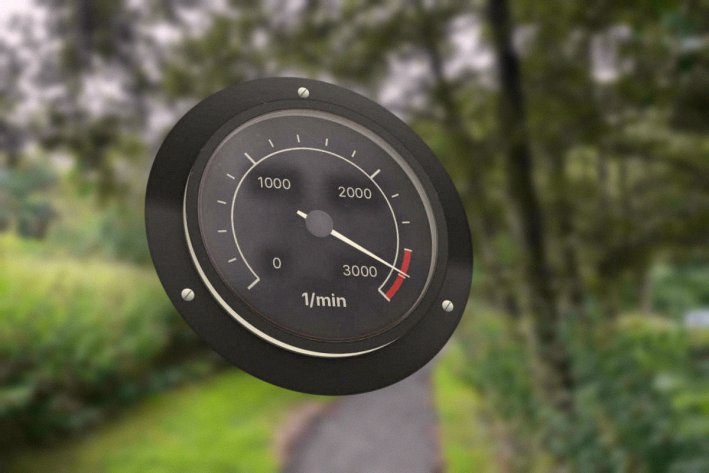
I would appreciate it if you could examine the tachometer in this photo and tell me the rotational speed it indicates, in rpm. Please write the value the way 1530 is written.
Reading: 2800
